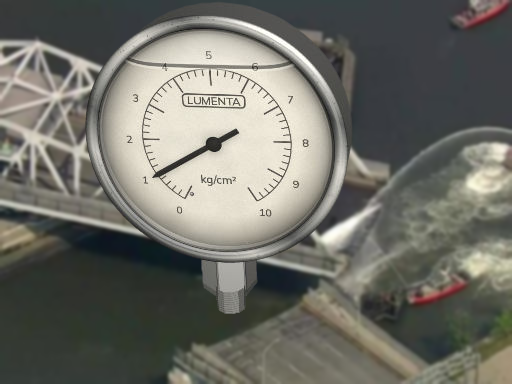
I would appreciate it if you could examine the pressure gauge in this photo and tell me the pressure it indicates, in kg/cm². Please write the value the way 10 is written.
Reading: 1
